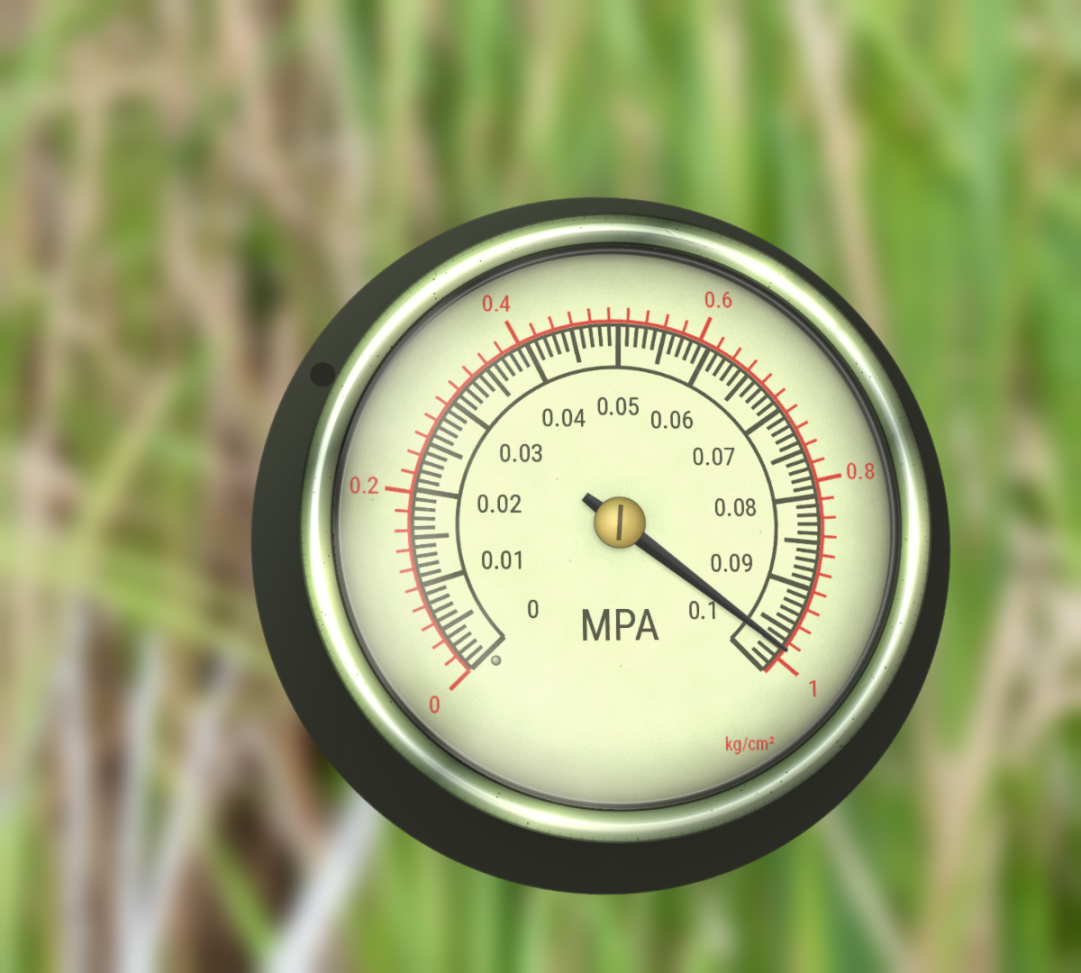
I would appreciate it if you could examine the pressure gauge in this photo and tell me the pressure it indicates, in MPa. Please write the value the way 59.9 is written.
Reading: 0.097
